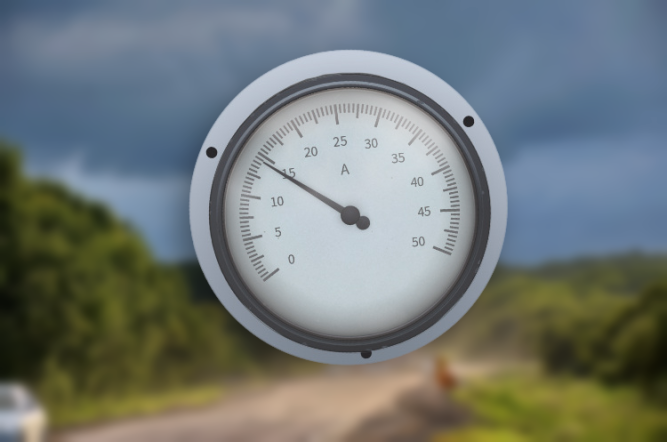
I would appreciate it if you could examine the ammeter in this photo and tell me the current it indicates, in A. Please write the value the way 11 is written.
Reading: 14.5
